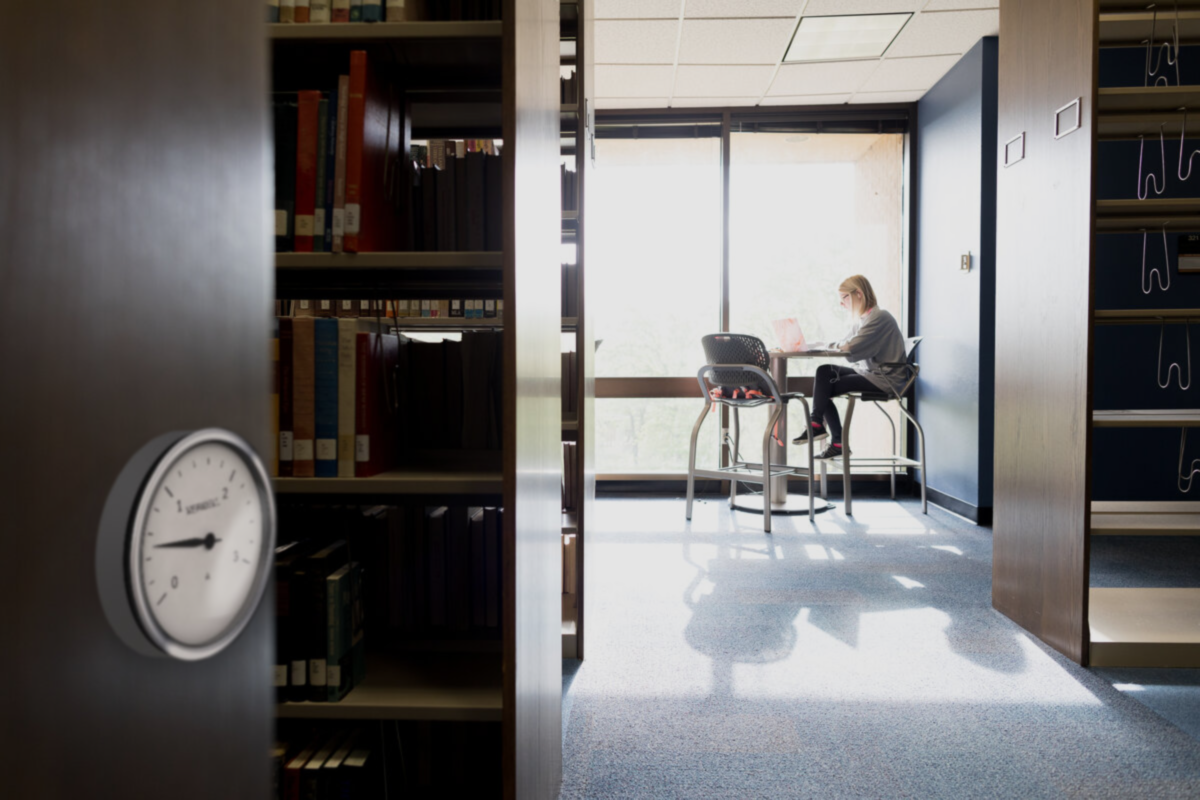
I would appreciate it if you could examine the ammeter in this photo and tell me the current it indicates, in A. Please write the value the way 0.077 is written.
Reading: 0.5
